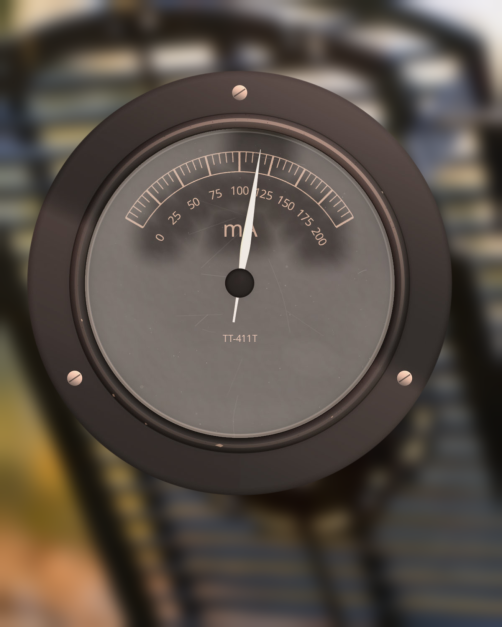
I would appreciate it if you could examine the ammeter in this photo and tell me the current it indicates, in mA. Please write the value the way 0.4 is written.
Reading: 115
